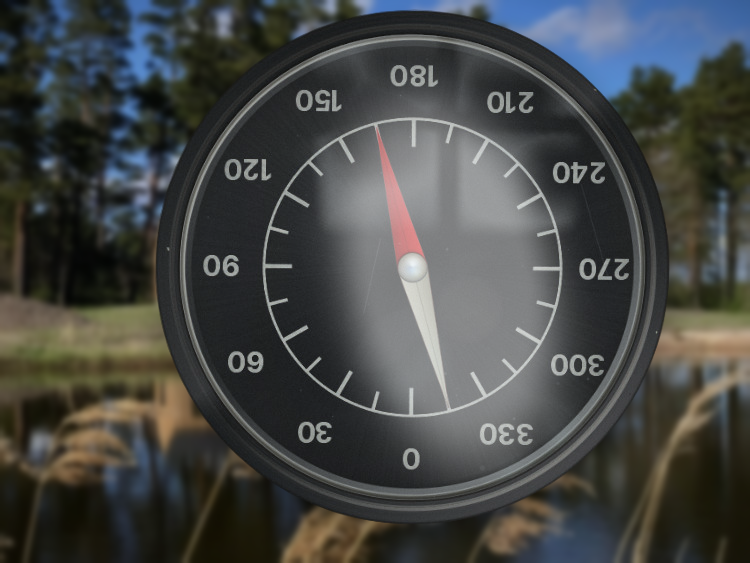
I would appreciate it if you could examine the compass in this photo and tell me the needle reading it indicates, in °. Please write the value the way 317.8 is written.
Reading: 165
